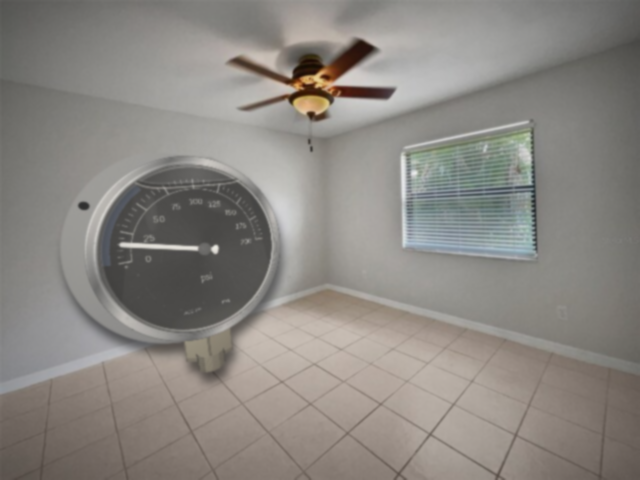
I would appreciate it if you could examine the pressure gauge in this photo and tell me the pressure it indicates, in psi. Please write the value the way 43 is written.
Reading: 15
